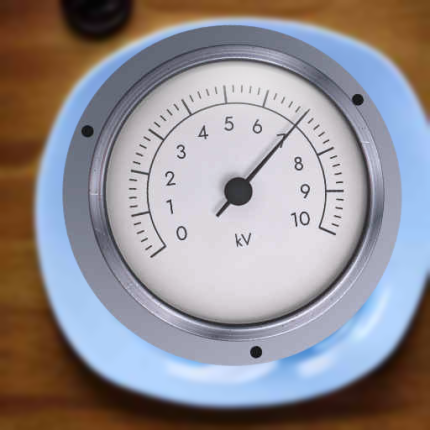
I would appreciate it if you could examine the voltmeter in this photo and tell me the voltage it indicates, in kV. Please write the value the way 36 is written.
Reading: 7
